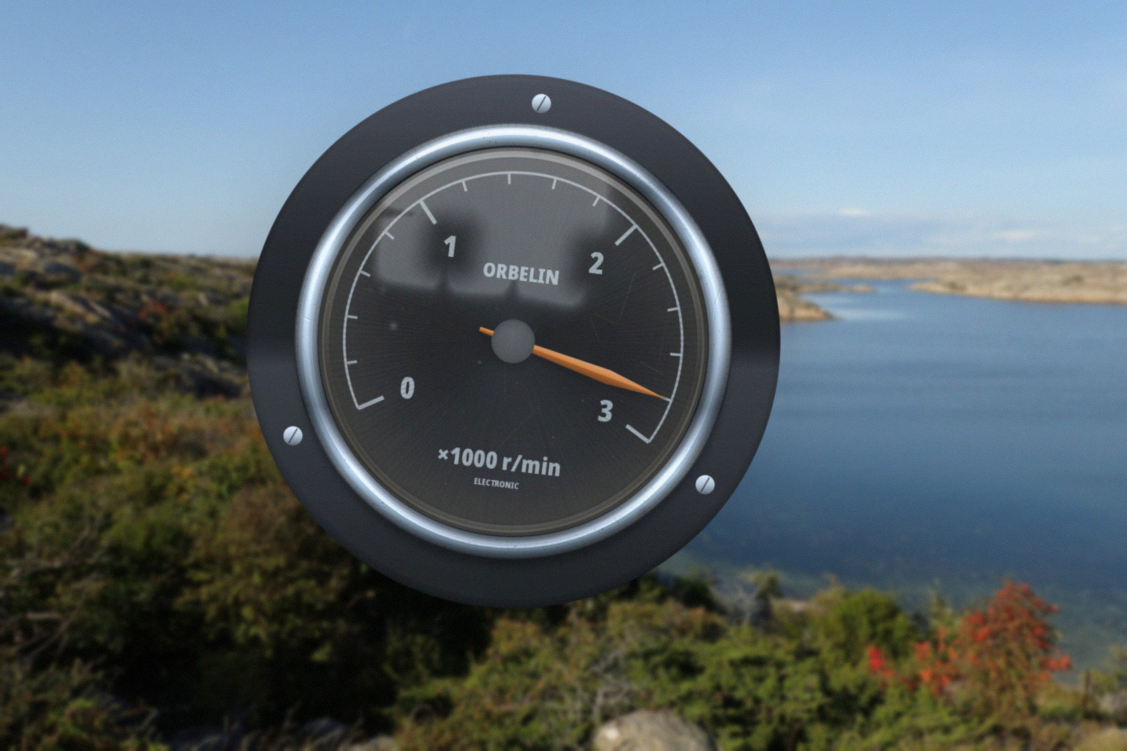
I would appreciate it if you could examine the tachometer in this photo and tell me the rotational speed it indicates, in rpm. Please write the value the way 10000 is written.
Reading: 2800
